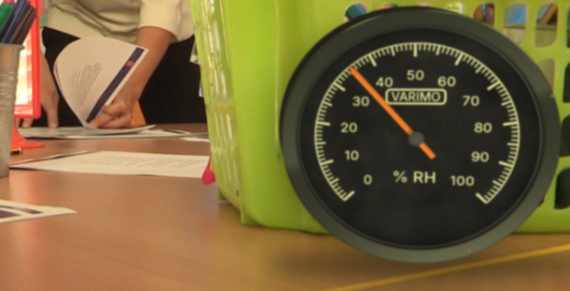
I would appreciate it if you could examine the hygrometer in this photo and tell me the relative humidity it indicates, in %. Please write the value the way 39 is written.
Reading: 35
